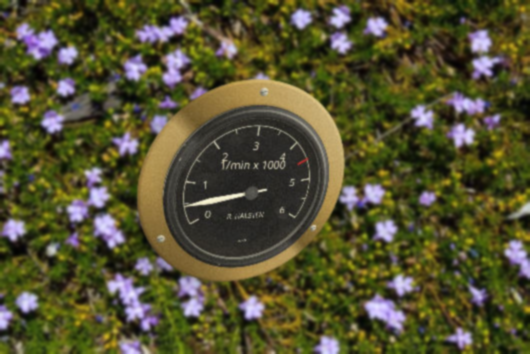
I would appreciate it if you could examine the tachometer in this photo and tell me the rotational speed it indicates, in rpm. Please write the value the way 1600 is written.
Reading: 500
